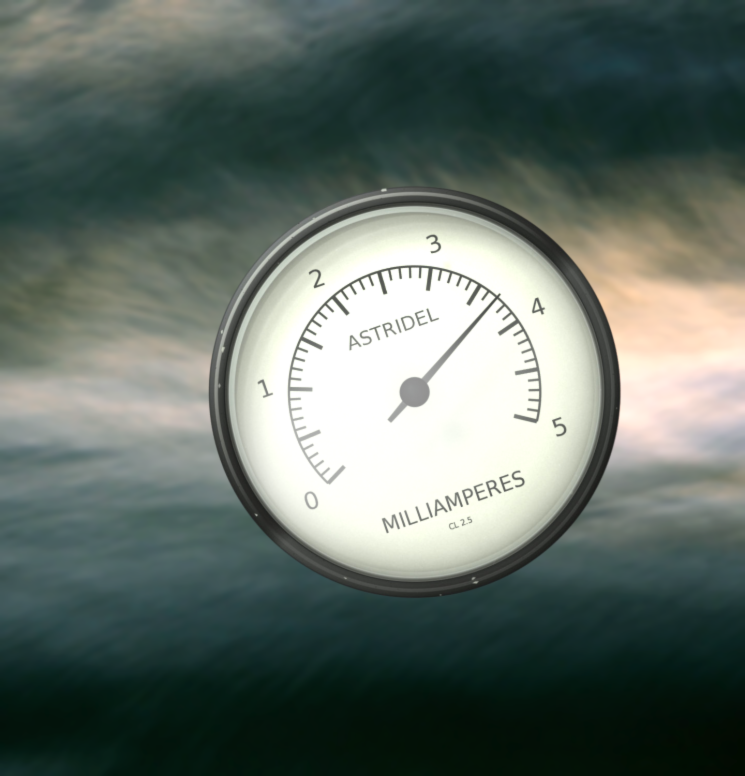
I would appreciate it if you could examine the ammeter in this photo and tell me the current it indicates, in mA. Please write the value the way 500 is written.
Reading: 3.7
